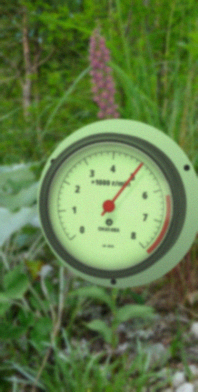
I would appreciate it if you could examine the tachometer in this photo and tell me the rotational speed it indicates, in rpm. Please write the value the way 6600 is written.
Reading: 5000
